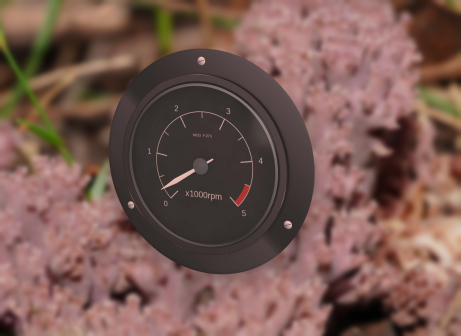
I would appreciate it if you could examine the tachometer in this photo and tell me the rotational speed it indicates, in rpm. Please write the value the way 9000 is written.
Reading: 250
